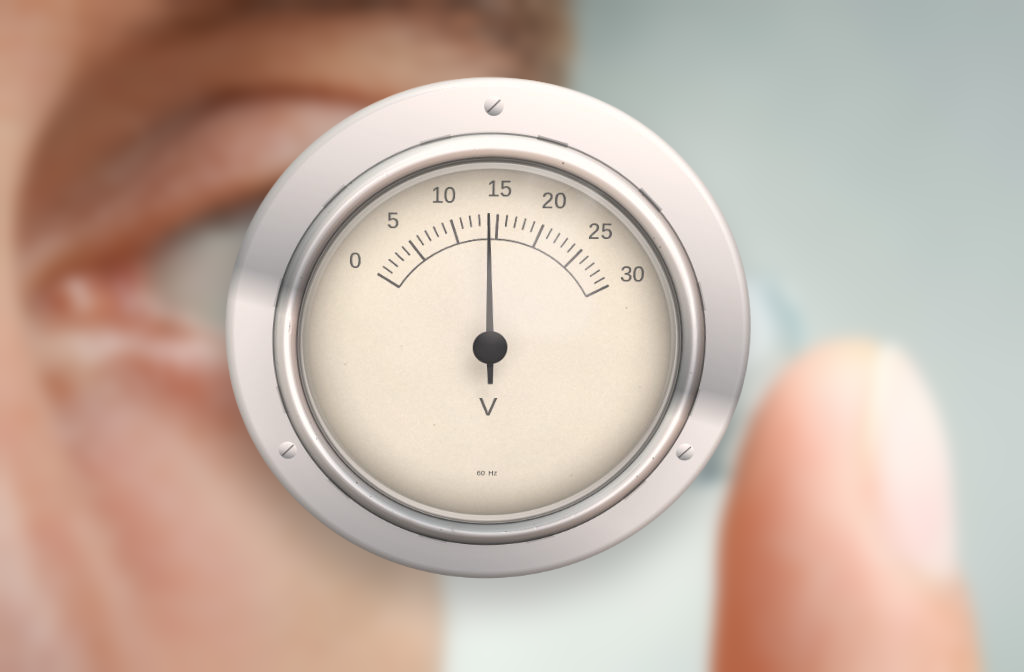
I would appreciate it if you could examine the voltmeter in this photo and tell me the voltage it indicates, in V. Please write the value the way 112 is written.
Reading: 14
